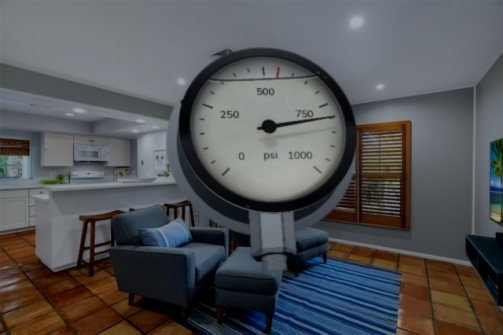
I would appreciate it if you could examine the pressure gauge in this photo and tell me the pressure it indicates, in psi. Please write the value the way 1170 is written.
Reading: 800
